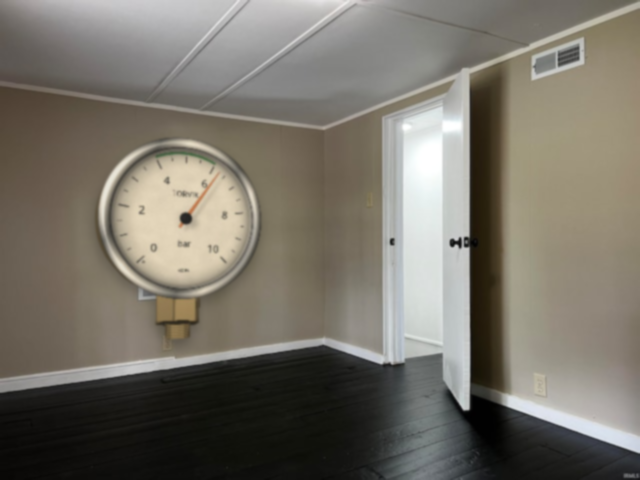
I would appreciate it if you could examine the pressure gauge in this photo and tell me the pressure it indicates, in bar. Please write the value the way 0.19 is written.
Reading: 6.25
